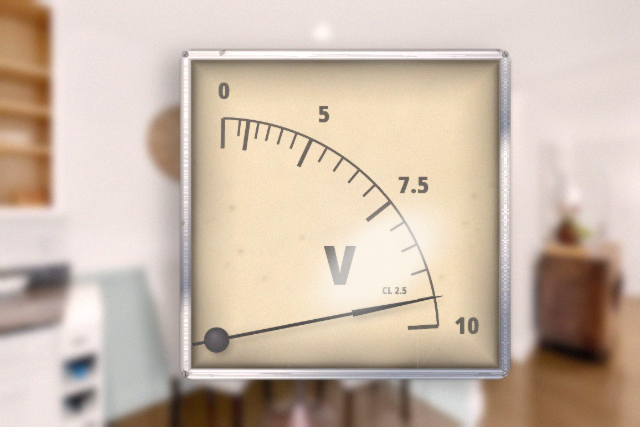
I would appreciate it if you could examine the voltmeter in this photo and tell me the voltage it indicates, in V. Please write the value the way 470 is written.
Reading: 9.5
